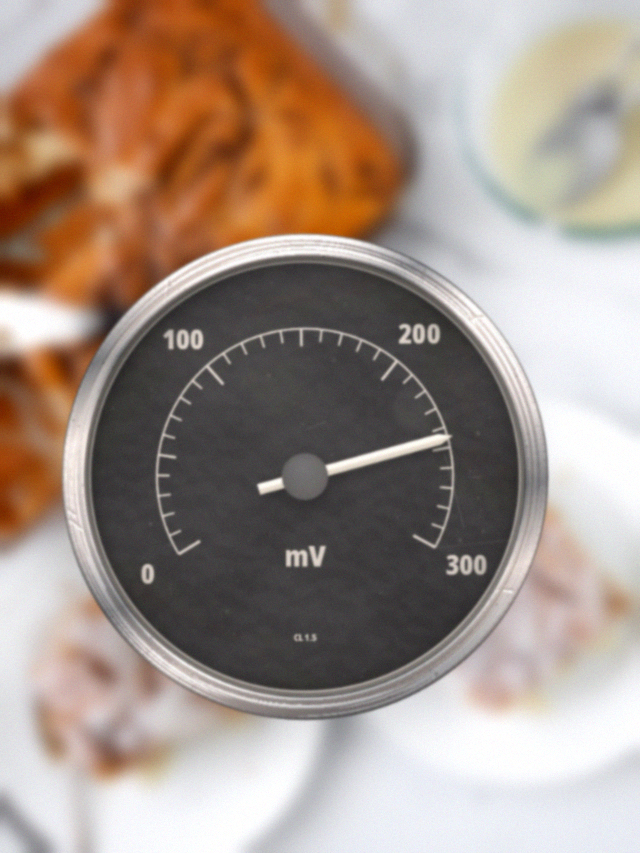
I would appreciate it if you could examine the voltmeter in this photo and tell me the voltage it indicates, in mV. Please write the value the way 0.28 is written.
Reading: 245
